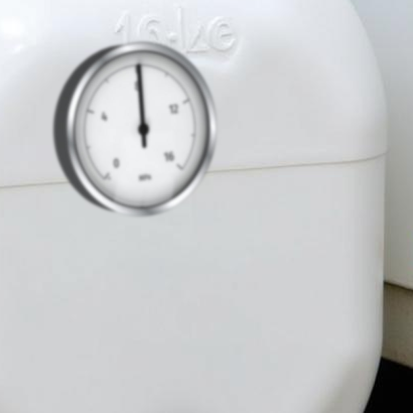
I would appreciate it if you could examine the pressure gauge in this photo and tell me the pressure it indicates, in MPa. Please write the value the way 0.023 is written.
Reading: 8
